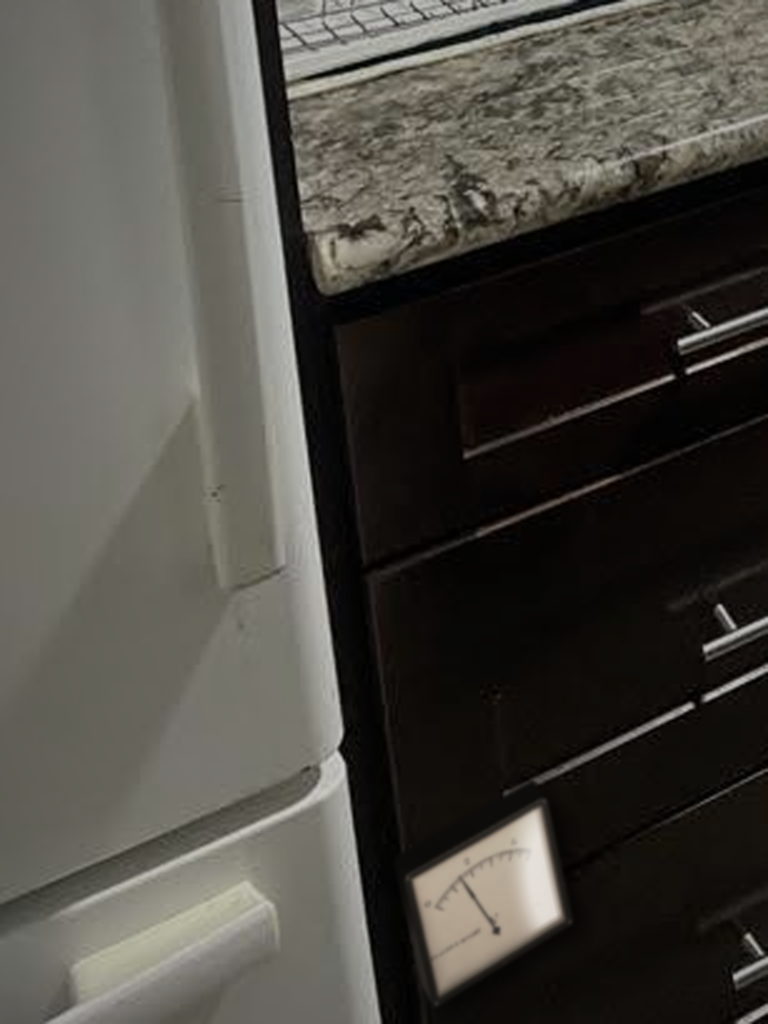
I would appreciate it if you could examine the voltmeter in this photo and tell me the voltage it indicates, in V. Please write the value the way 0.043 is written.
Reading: 1.5
